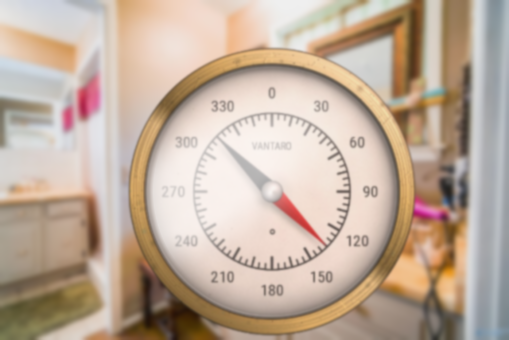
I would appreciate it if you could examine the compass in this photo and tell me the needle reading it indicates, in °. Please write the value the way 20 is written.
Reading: 135
